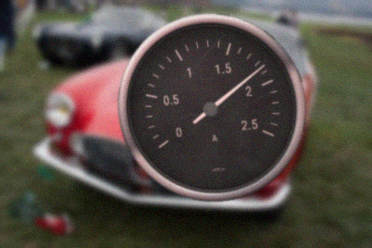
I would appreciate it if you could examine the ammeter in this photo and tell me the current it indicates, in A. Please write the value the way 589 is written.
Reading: 1.85
